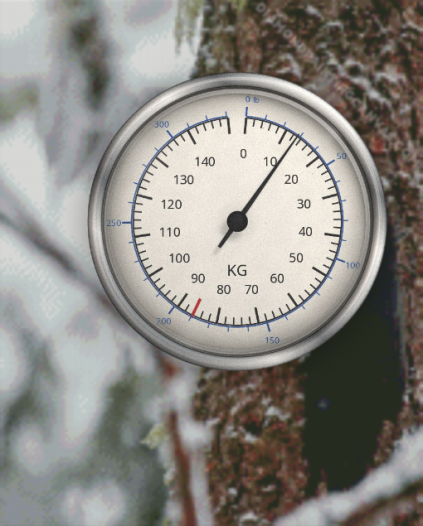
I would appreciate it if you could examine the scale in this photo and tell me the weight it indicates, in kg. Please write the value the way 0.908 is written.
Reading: 13
